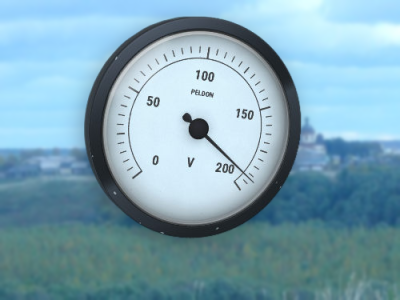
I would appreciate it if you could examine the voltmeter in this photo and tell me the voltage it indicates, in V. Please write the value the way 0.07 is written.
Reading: 192.5
